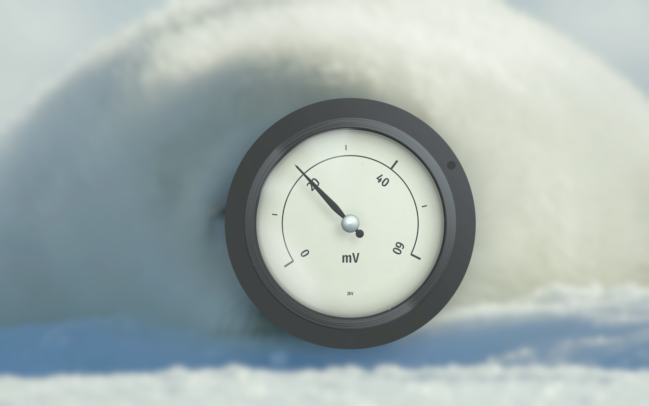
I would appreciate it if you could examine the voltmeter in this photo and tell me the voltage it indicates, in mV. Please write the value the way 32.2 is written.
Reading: 20
